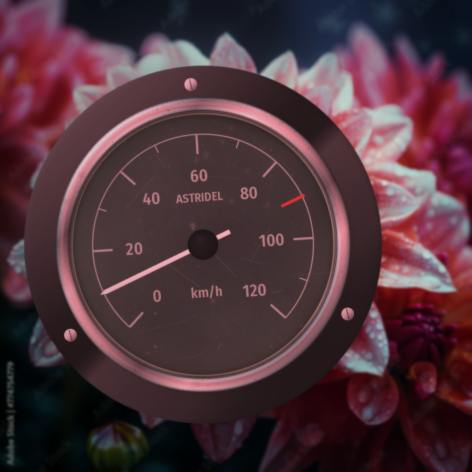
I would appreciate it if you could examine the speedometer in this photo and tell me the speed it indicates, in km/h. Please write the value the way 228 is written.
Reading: 10
